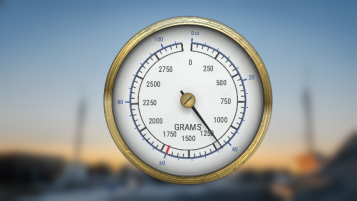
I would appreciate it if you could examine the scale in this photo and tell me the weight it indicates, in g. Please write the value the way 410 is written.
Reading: 1200
